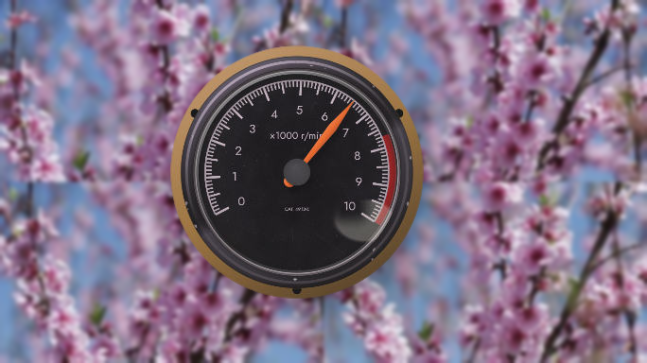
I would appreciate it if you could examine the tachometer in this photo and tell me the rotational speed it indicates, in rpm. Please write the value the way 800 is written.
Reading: 6500
